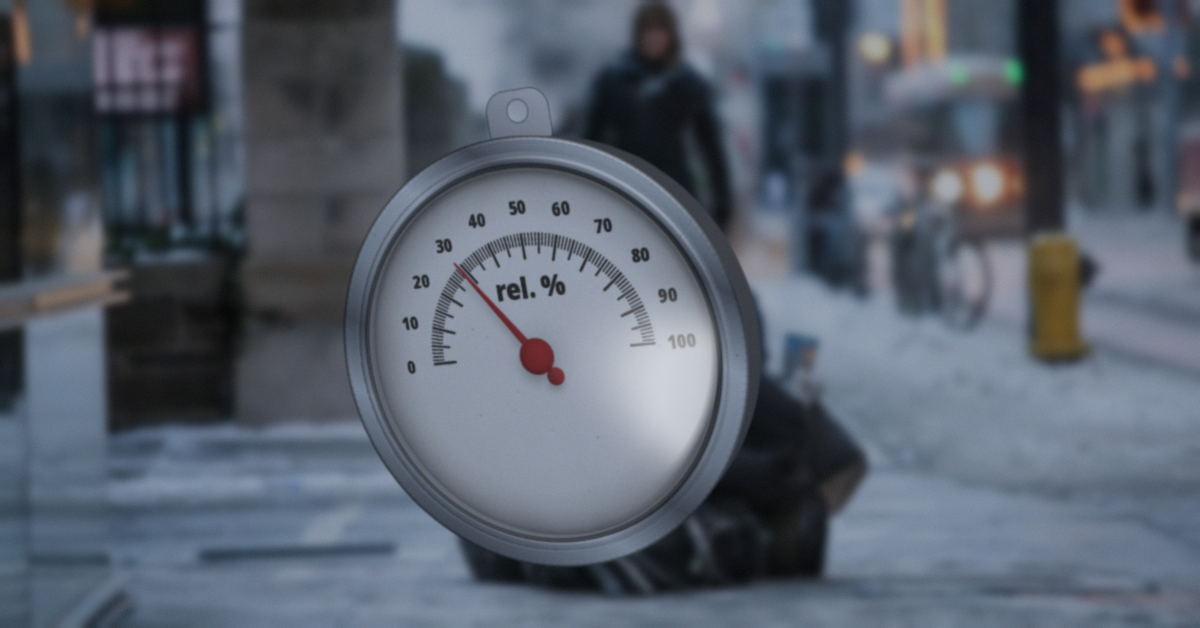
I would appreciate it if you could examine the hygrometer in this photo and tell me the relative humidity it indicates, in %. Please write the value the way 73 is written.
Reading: 30
